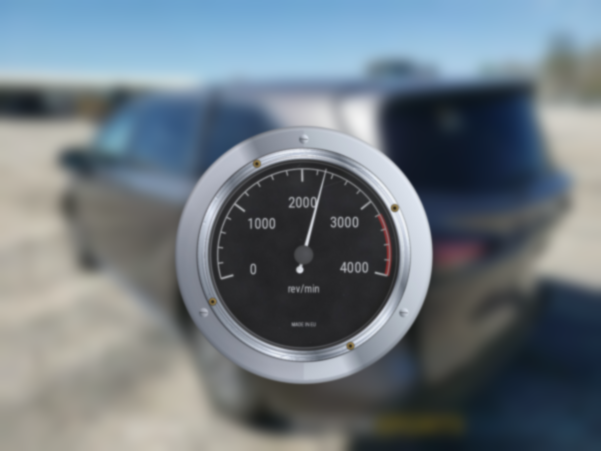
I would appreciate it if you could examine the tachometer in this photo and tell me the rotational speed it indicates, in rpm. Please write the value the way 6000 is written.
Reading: 2300
